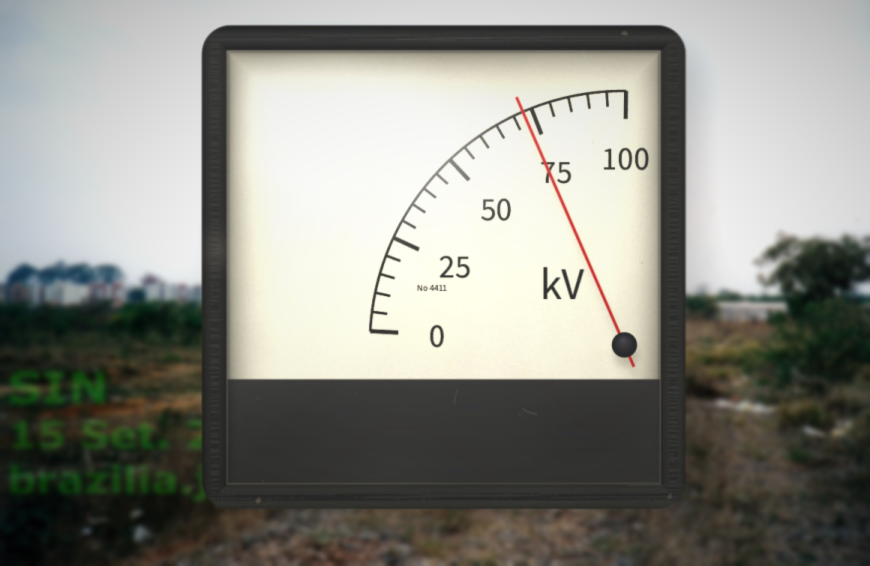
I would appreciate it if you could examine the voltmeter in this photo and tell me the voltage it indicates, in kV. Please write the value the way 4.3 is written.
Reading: 72.5
